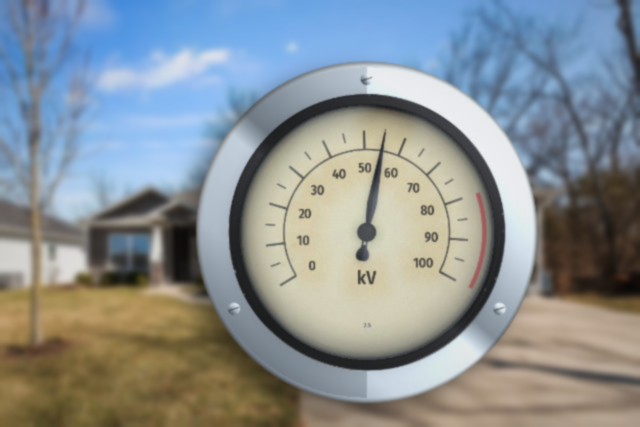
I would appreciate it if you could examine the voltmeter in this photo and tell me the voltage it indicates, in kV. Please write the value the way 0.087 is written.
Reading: 55
